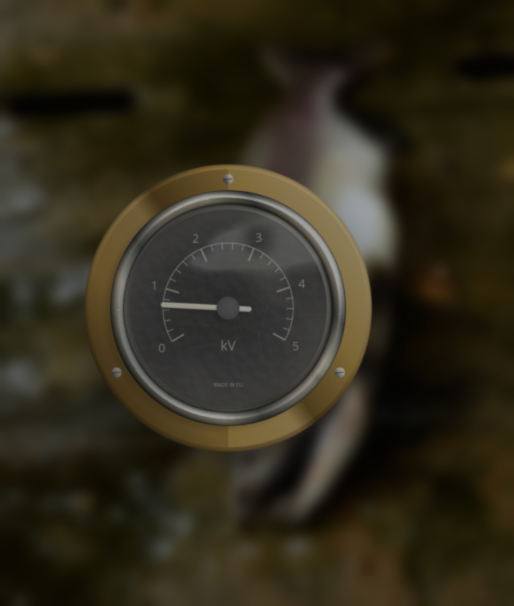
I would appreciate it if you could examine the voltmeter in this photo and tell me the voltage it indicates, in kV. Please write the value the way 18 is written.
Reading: 0.7
